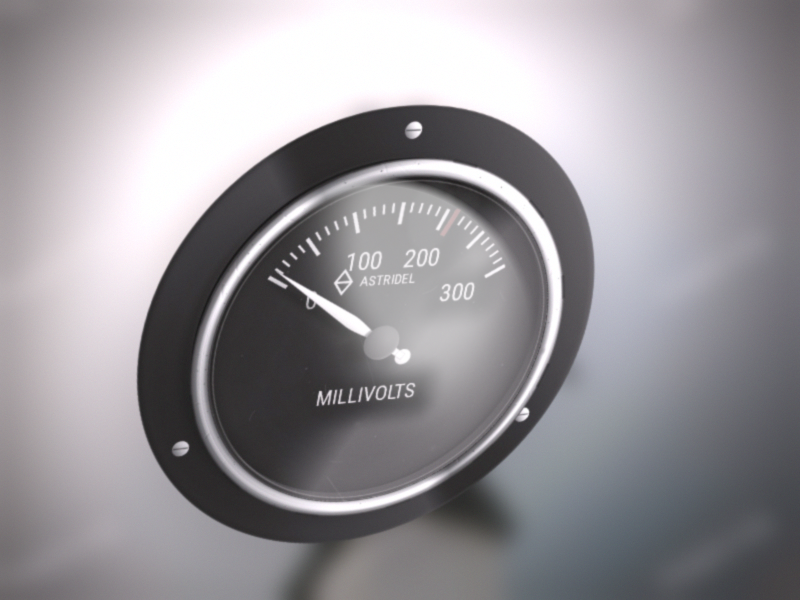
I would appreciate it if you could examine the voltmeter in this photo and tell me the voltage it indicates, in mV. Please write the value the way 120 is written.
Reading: 10
